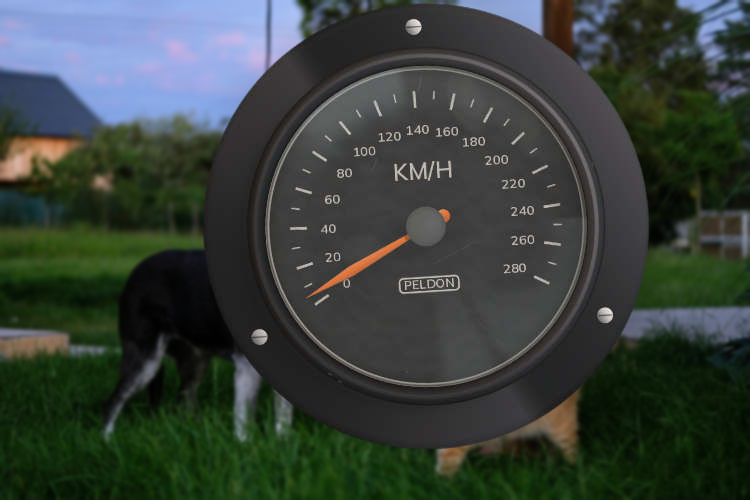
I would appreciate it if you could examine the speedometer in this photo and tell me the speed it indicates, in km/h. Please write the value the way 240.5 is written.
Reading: 5
